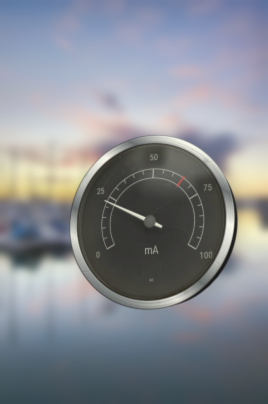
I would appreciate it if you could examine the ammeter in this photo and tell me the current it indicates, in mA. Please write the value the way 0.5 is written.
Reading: 22.5
